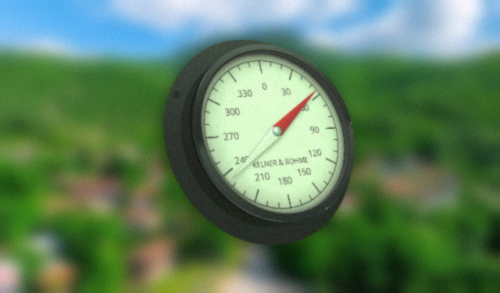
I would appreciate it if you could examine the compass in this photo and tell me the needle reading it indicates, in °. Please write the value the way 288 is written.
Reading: 55
